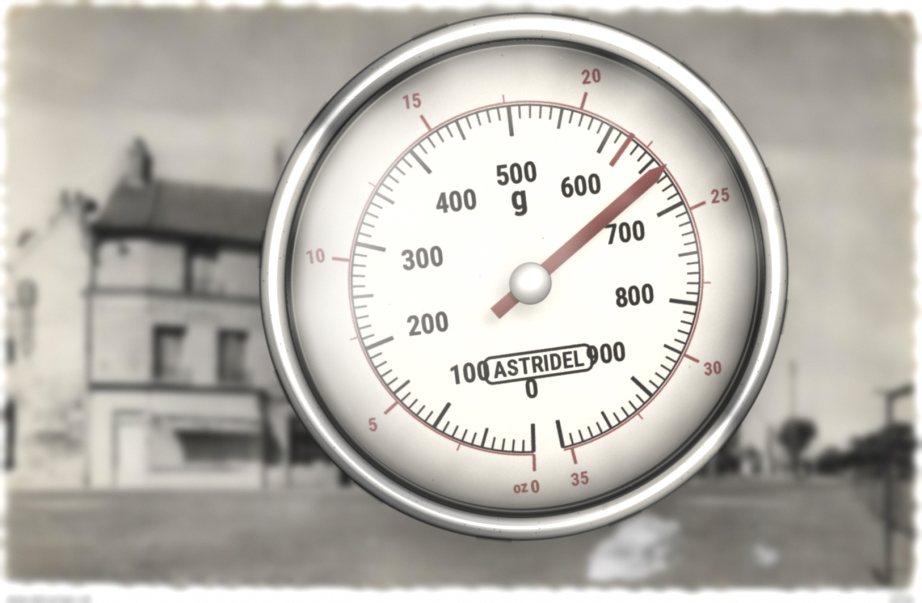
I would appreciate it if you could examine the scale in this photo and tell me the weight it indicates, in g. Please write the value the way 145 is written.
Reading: 660
